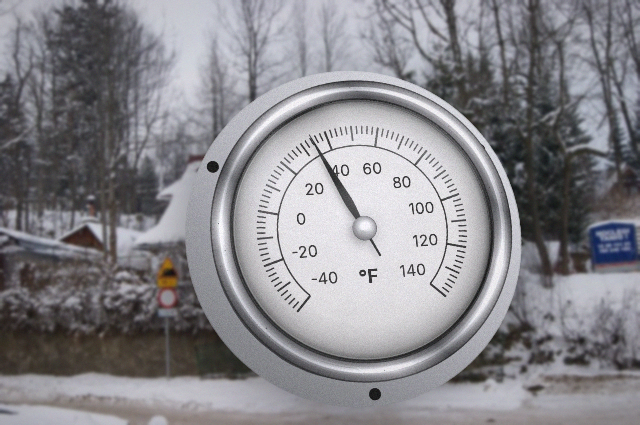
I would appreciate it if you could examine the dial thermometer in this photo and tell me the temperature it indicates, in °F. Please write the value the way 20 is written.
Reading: 34
